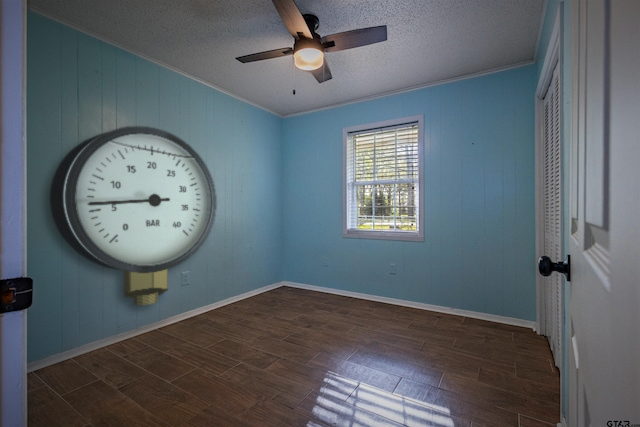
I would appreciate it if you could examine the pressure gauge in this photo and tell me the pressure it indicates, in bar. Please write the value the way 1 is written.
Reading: 6
